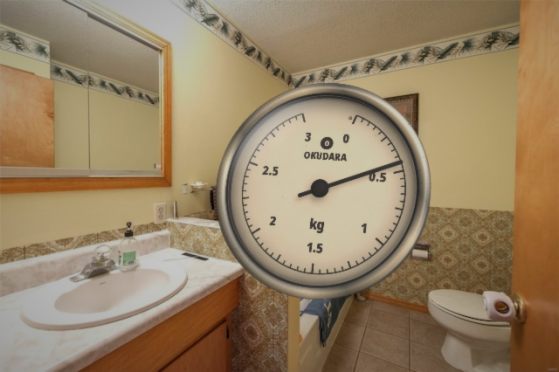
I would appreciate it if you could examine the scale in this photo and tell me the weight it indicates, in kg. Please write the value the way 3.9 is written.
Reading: 0.45
